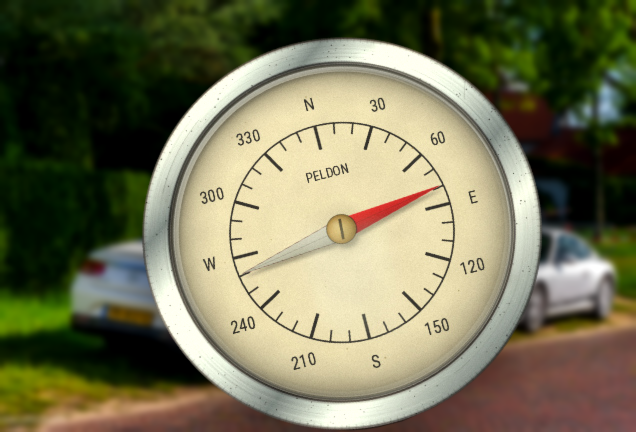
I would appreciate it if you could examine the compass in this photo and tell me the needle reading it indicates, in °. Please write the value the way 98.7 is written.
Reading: 80
